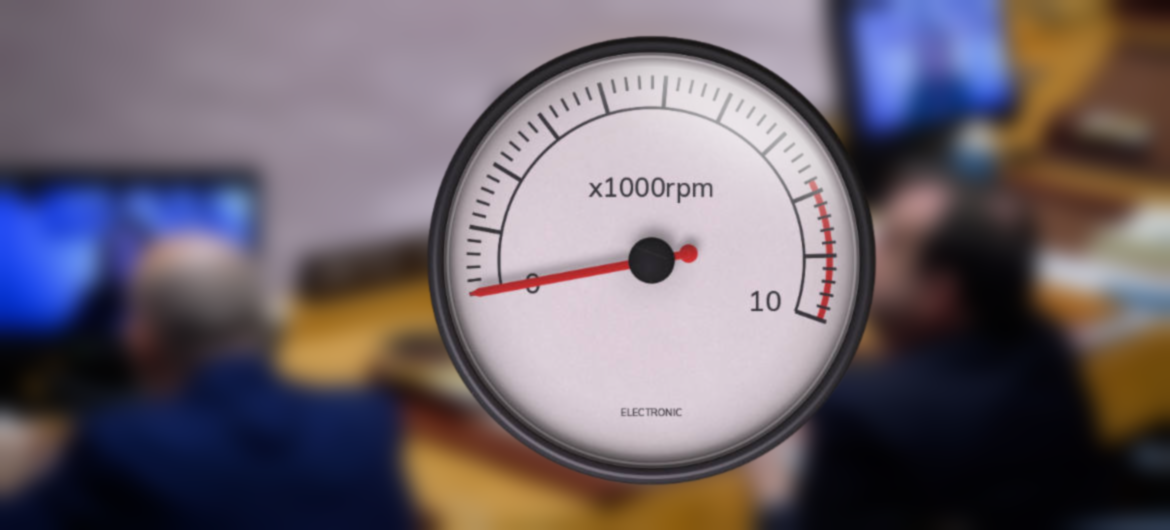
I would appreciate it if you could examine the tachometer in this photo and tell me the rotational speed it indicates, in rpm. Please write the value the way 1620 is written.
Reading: 0
